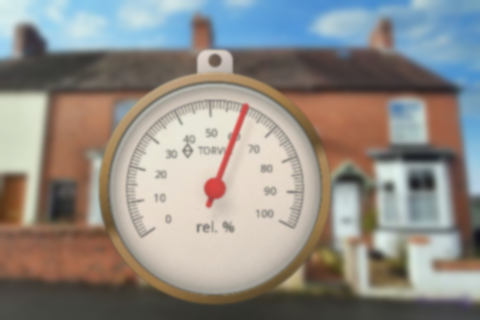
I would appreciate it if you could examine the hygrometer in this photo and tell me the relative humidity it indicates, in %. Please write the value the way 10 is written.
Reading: 60
